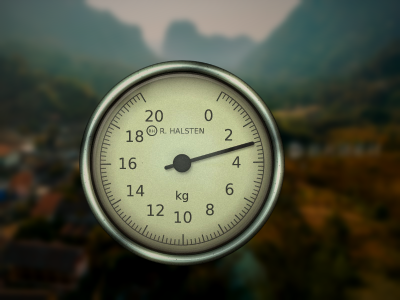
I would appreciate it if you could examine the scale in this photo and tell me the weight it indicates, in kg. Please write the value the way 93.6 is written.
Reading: 3
